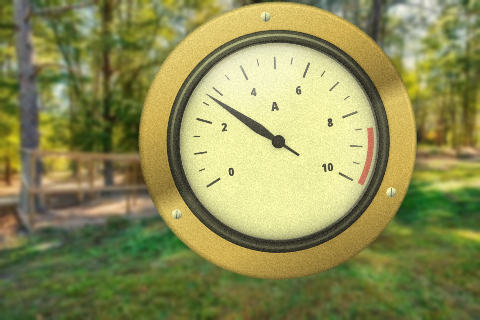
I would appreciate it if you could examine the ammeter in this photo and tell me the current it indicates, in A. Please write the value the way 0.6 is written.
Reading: 2.75
